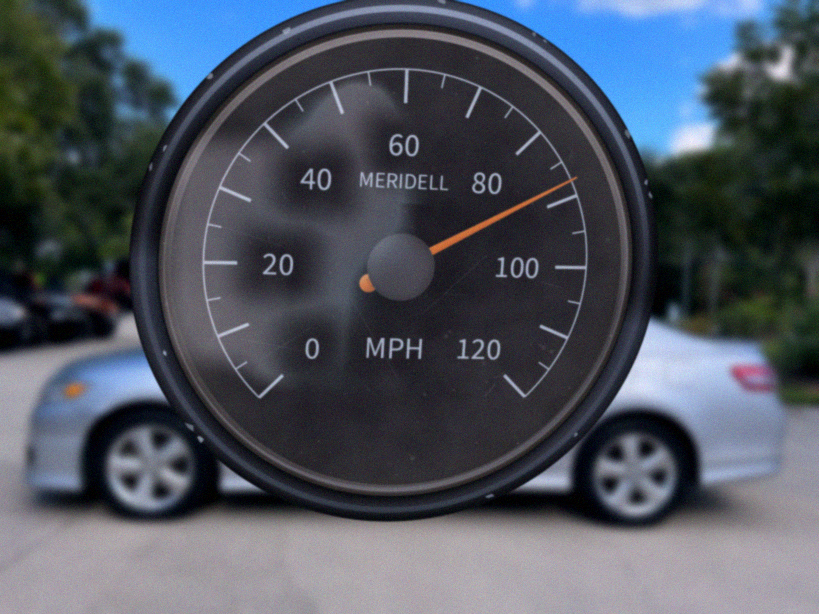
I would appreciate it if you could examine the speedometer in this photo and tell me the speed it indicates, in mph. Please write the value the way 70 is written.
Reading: 87.5
